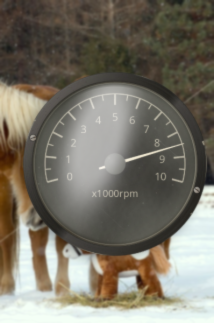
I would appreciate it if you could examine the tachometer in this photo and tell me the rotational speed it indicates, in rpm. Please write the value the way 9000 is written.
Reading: 8500
